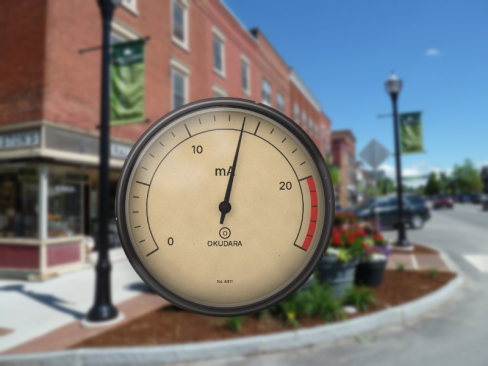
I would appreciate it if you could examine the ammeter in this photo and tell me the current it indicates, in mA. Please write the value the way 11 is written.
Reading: 14
